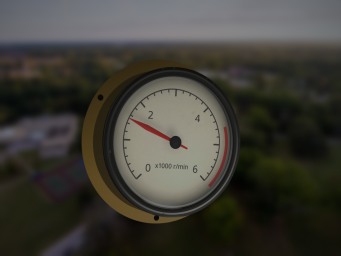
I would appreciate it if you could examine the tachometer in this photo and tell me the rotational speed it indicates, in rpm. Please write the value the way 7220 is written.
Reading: 1500
